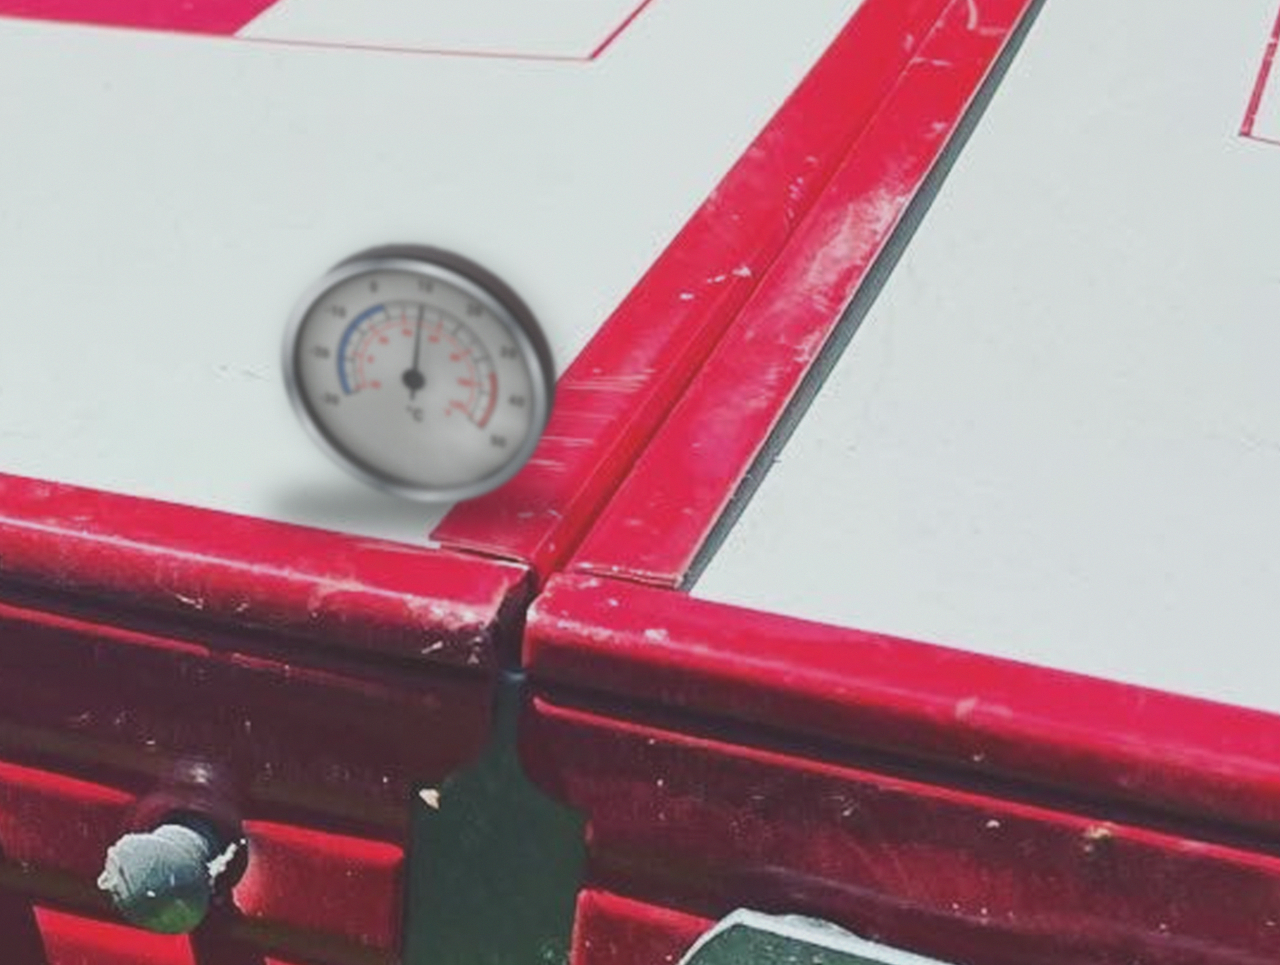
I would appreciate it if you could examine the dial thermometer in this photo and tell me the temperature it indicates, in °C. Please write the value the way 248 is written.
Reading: 10
